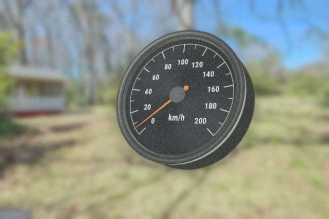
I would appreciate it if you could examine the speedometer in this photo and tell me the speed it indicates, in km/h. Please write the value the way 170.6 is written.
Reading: 5
